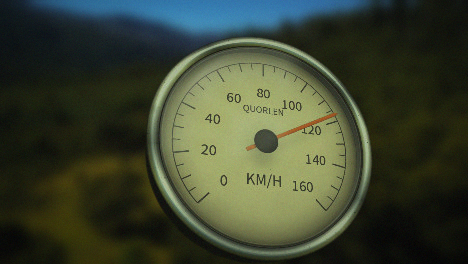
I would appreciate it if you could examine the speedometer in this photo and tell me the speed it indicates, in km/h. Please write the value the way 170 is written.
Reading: 117.5
